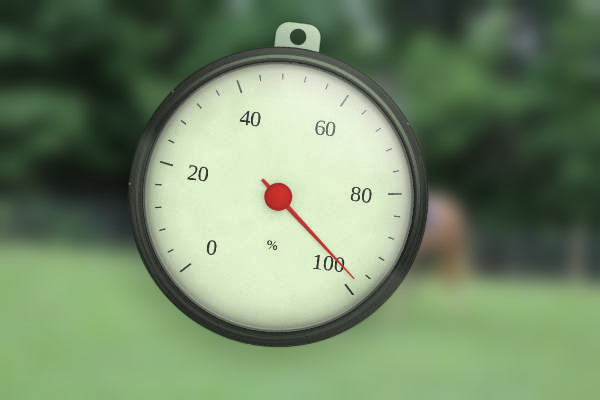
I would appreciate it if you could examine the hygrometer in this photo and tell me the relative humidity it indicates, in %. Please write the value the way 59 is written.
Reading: 98
